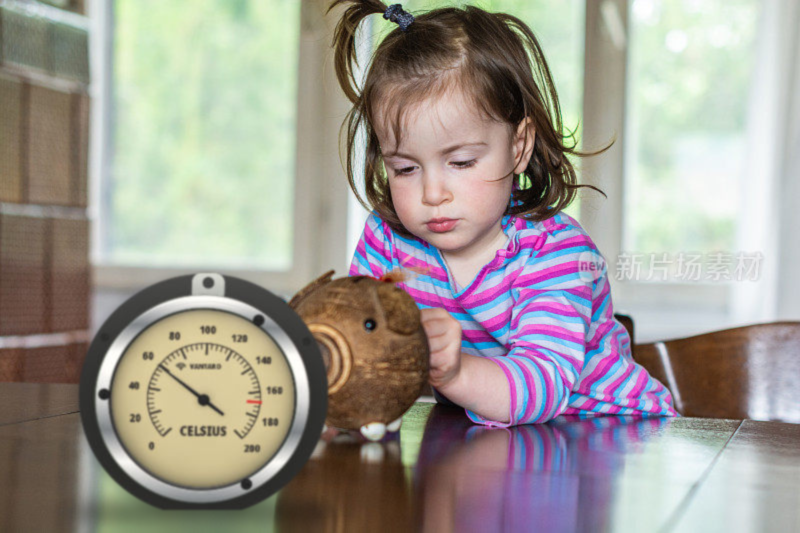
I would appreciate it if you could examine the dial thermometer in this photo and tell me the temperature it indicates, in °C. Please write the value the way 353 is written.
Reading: 60
